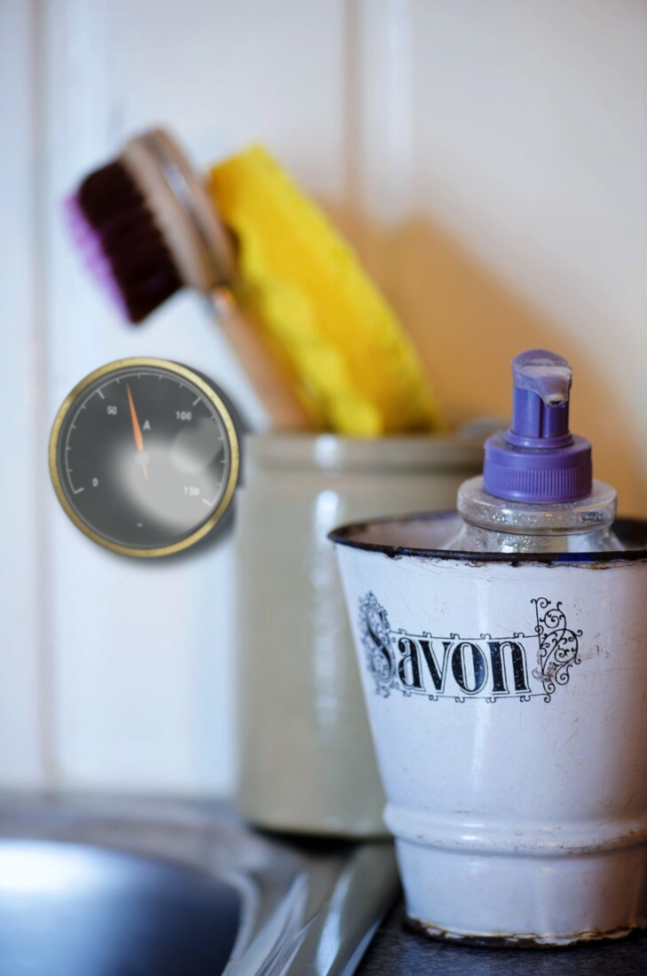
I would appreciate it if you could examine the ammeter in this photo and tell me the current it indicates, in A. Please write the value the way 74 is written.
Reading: 65
